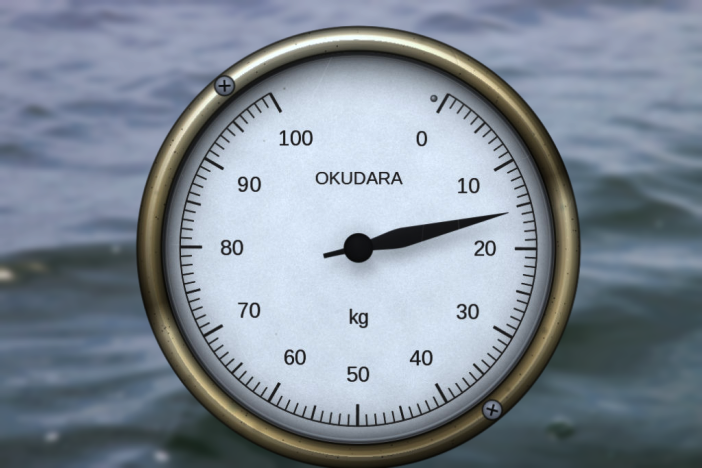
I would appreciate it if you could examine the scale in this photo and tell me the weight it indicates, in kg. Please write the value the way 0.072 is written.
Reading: 15.5
